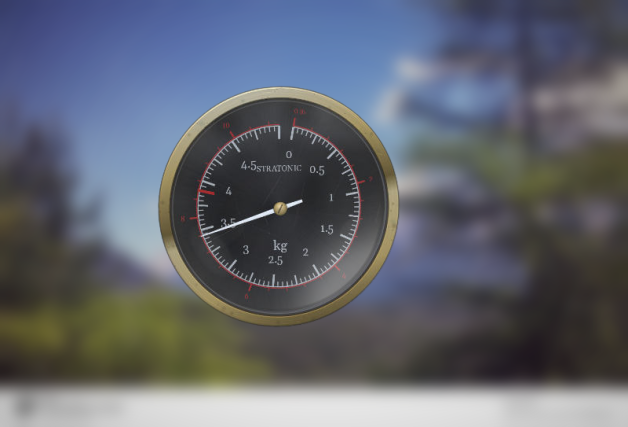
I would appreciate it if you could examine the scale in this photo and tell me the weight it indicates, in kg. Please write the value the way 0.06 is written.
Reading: 3.45
